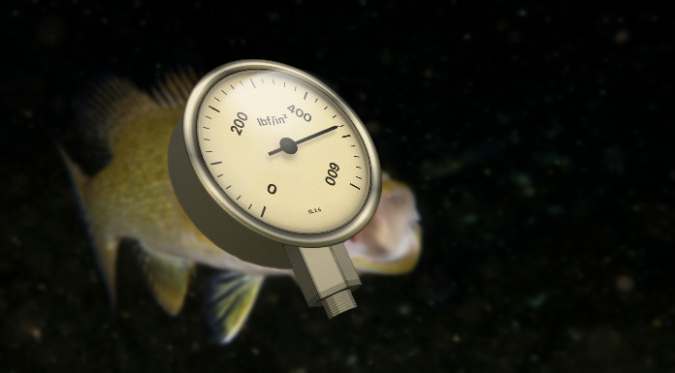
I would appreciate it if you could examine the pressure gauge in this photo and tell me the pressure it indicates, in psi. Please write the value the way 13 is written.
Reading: 480
